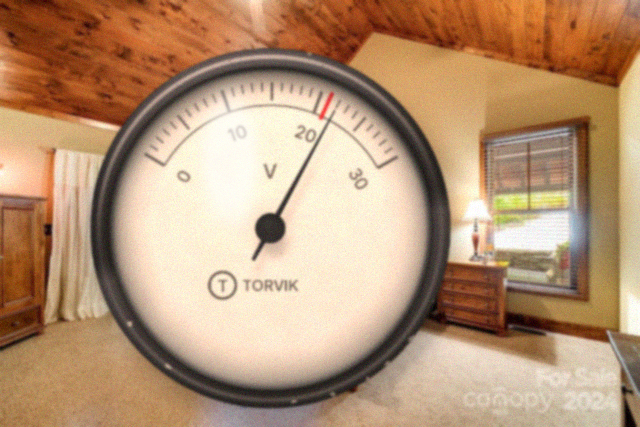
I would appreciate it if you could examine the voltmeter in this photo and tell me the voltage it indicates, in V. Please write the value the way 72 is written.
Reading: 22
